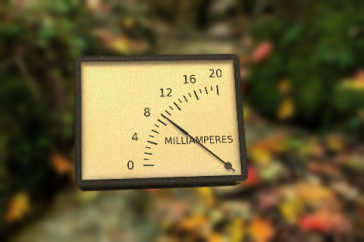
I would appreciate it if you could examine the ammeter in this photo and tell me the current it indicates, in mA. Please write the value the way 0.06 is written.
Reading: 9
